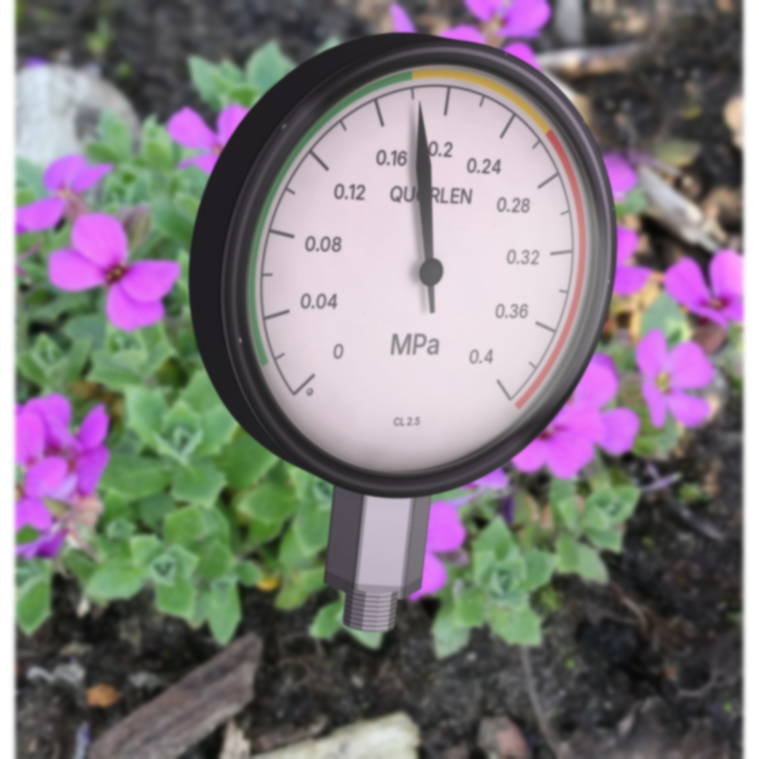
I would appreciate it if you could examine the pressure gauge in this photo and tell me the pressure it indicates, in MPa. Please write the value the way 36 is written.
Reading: 0.18
